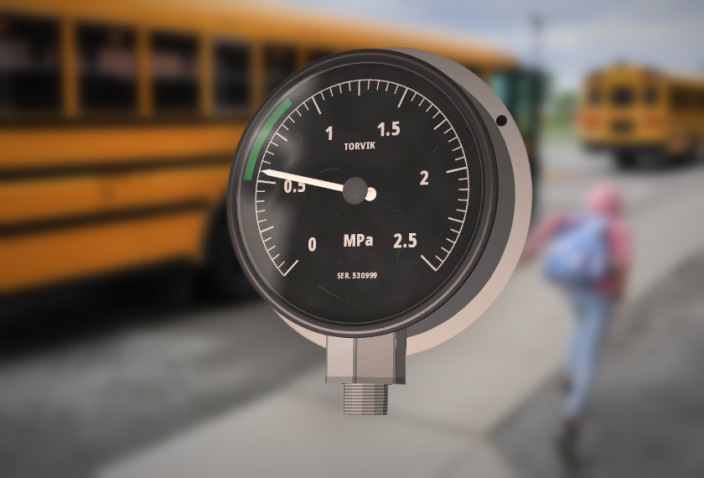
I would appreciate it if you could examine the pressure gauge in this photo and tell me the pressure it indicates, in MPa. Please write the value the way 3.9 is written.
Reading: 0.55
